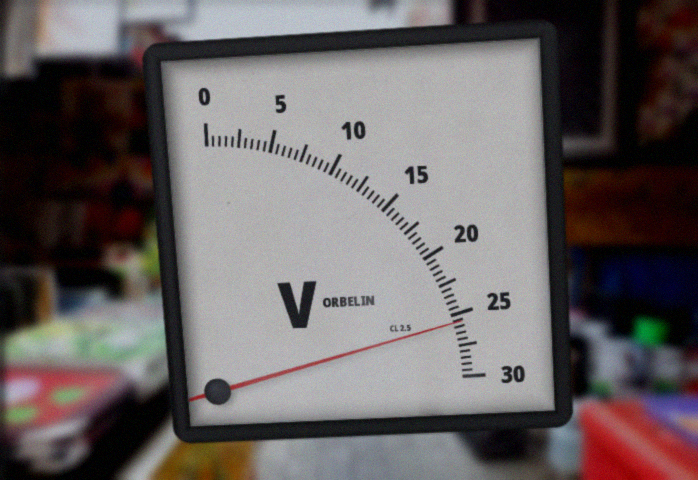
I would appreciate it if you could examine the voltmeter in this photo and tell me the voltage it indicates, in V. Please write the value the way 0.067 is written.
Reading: 25.5
